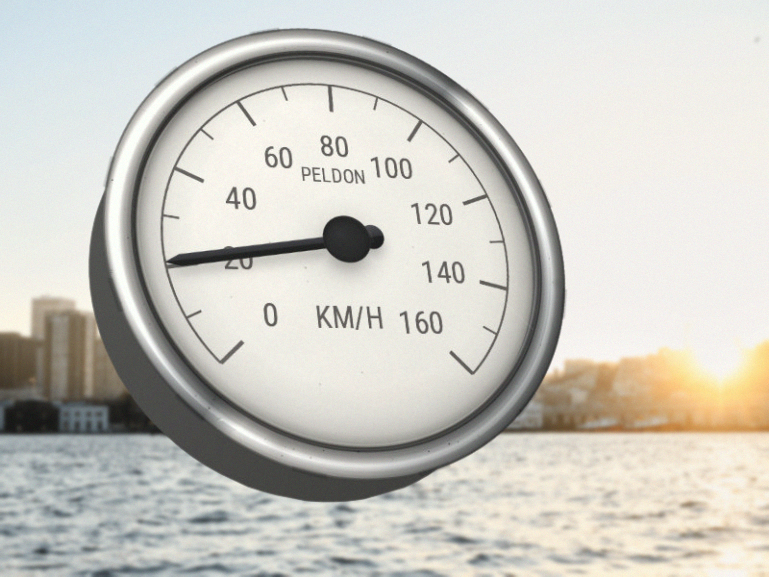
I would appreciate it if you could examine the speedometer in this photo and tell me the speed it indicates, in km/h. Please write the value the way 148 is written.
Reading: 20
